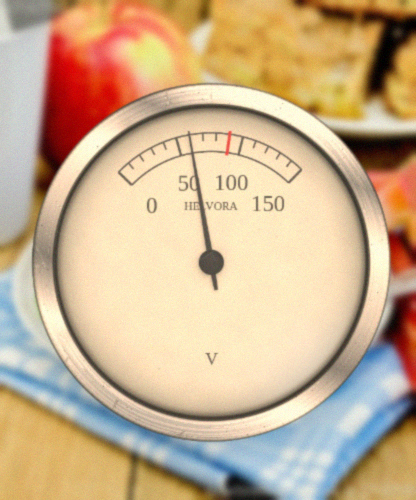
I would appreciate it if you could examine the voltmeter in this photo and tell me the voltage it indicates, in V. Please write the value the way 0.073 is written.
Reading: 60
